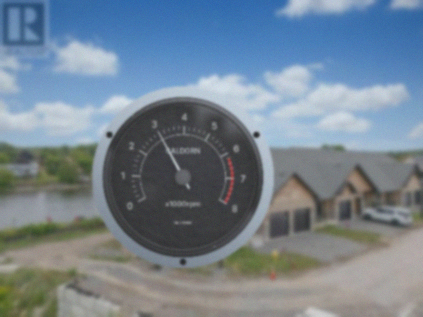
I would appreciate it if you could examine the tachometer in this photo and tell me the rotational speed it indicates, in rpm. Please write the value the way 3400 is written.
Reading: 3000
